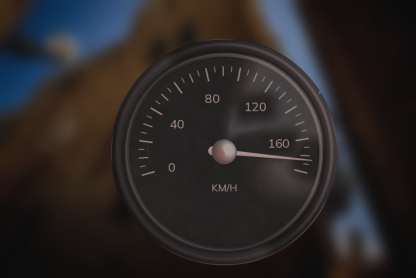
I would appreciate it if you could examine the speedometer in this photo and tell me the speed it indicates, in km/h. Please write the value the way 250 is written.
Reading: 172.5
